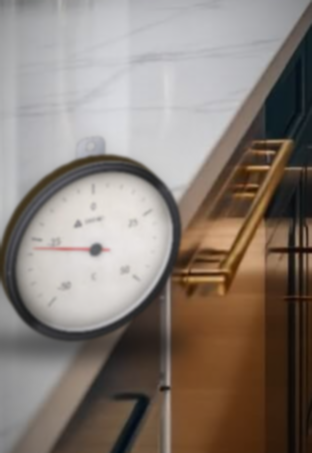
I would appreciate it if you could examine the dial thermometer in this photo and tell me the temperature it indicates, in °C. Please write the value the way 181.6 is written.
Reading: -27.5
